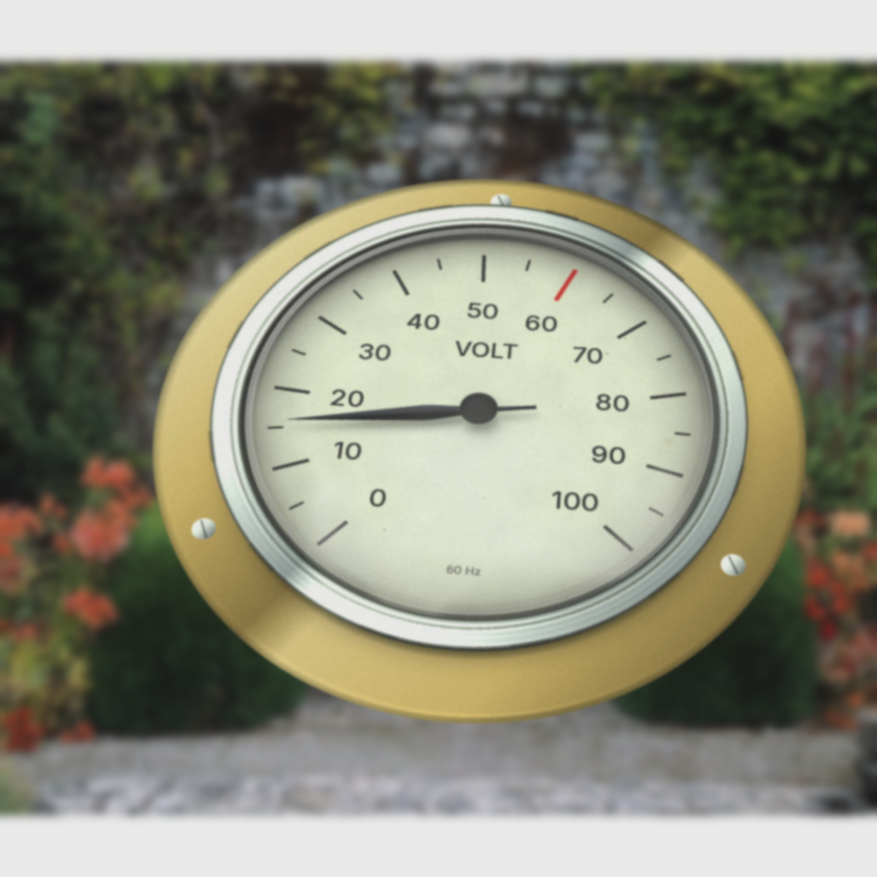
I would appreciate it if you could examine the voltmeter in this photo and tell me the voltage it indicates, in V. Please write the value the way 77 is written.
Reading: 15
